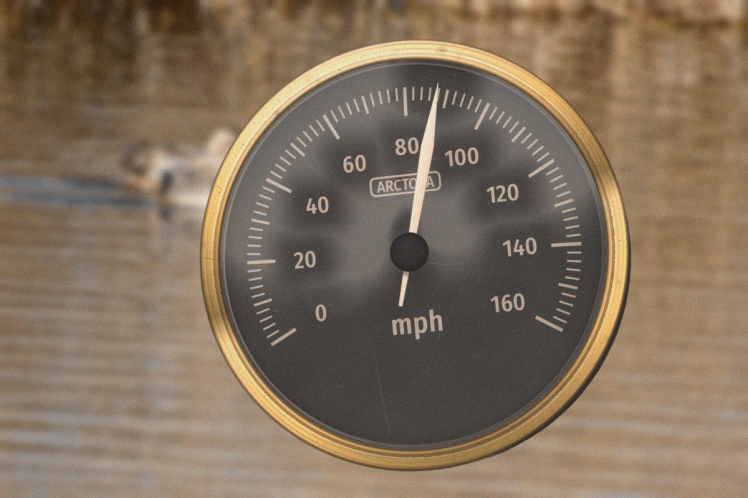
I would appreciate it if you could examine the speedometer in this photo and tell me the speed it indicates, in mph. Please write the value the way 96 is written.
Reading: 88
